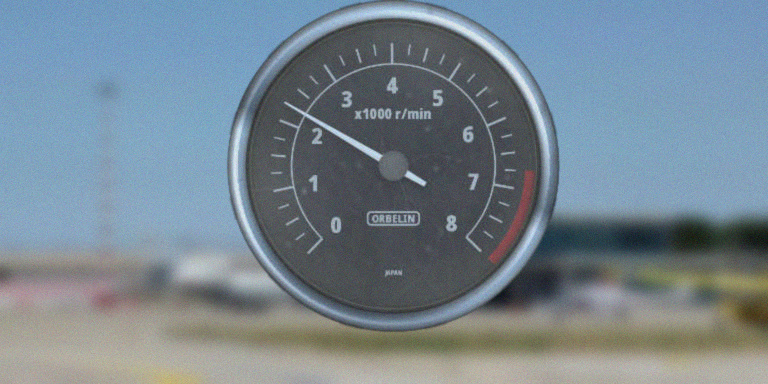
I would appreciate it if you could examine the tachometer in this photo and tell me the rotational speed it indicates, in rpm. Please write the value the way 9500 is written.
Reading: 2250
